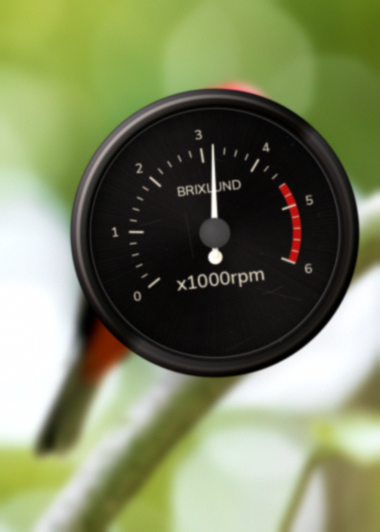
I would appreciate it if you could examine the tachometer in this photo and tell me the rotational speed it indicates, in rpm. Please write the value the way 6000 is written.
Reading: 3200
